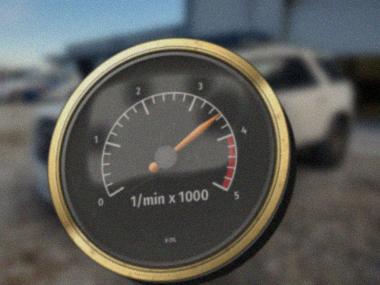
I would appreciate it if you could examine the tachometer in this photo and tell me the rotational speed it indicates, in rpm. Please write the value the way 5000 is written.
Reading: 3600
